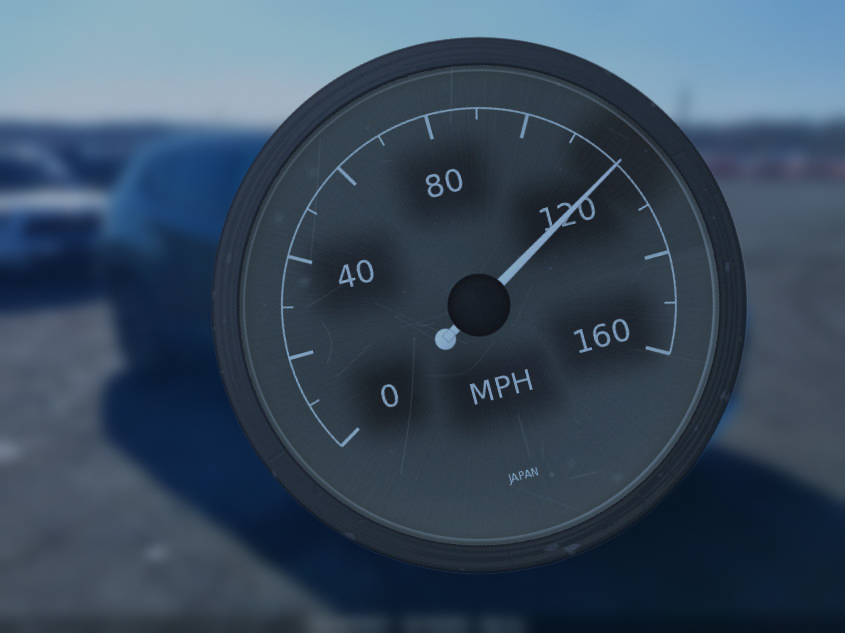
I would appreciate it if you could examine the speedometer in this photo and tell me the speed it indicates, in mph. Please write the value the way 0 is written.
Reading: 120
